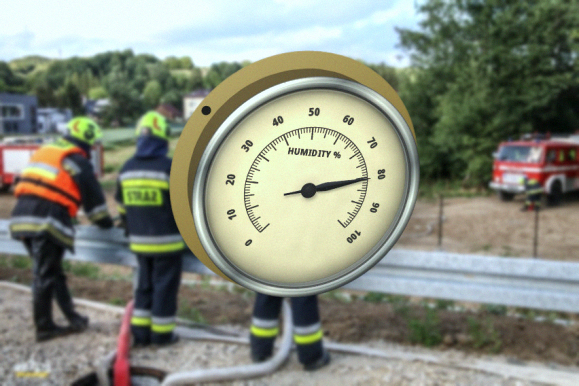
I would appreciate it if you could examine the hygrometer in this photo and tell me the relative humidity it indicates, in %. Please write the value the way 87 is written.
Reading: 80
